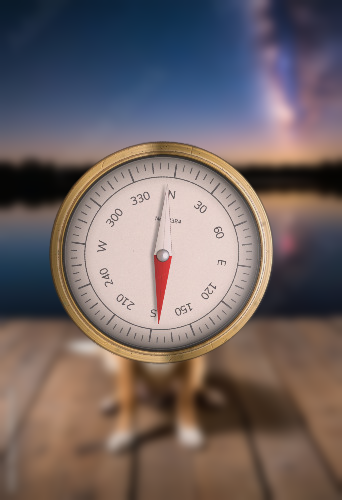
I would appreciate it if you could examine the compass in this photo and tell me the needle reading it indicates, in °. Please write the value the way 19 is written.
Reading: 175
